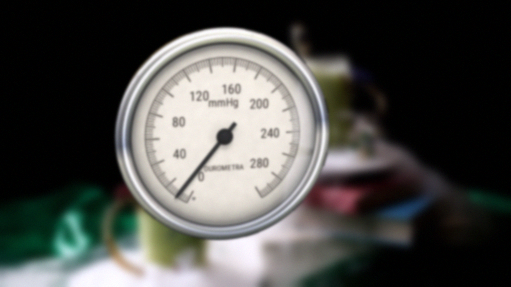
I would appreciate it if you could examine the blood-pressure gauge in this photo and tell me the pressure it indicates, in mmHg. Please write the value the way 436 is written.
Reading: 10
